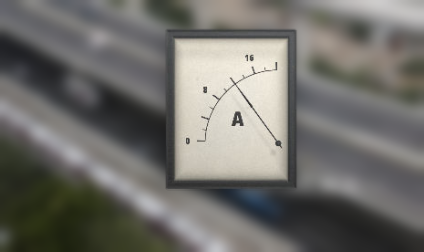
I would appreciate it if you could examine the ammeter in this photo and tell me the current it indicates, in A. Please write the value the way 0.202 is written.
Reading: 12
